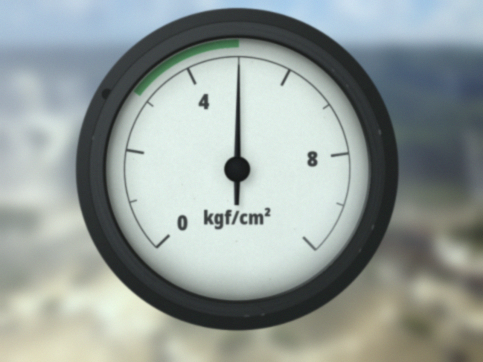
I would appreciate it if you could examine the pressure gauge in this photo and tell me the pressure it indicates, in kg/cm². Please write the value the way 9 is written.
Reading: 5
